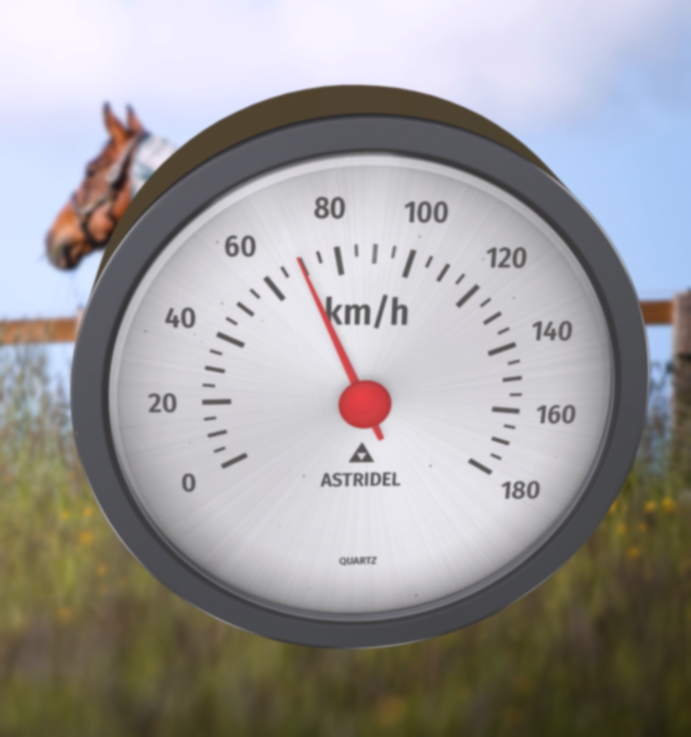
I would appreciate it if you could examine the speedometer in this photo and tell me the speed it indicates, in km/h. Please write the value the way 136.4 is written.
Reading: 70
